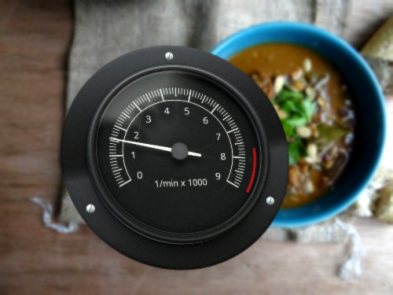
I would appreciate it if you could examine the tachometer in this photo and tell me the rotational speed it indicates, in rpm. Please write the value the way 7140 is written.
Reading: 1500
